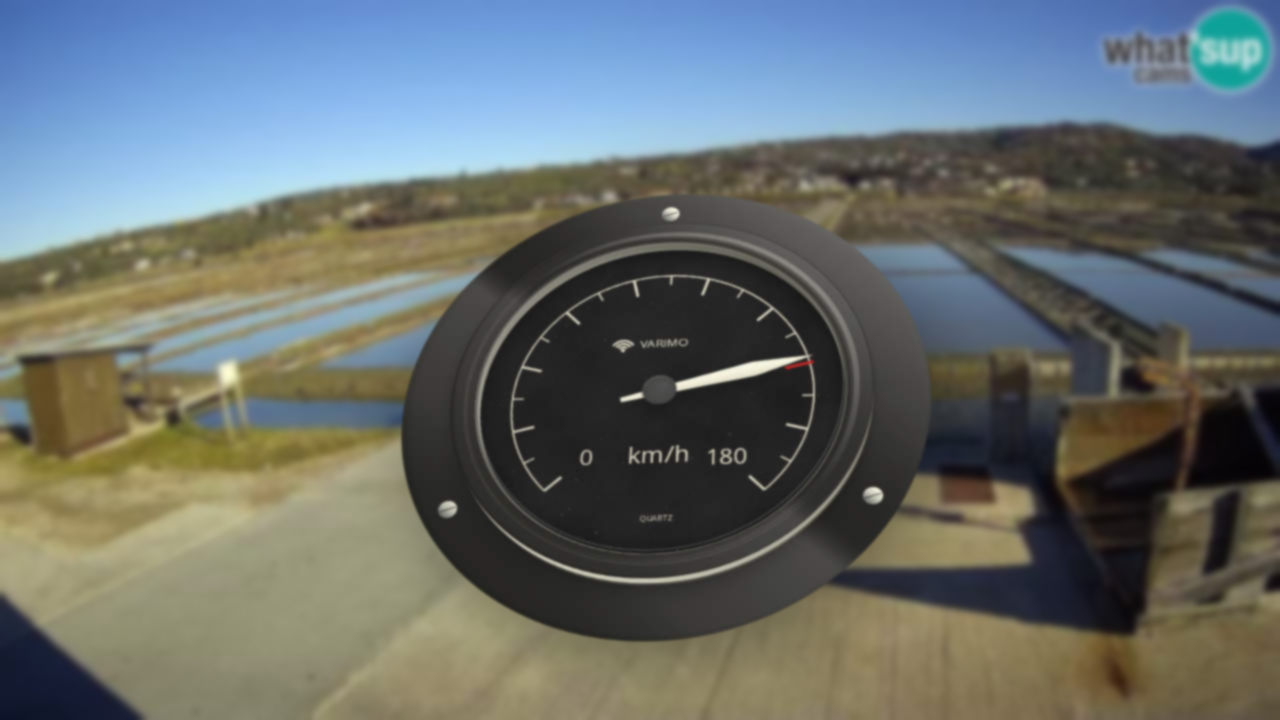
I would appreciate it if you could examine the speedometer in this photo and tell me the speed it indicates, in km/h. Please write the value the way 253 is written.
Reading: 140
